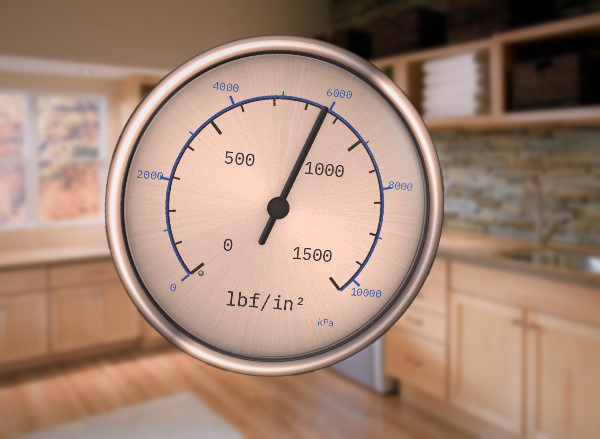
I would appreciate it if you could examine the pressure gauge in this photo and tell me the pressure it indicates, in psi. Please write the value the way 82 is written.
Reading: 850
